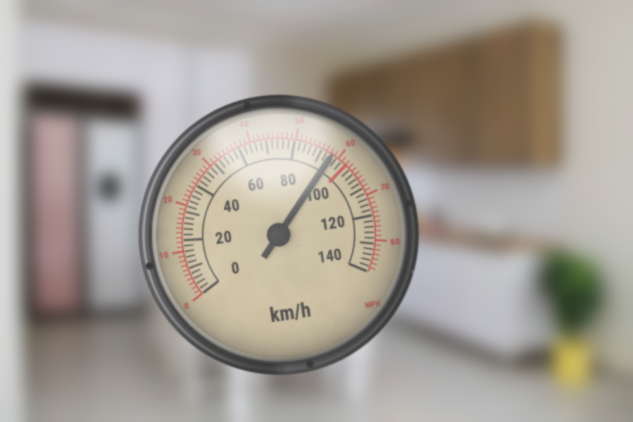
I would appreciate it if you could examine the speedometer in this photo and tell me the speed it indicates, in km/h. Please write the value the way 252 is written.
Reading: 94
